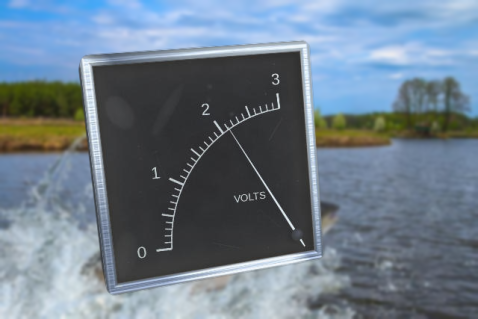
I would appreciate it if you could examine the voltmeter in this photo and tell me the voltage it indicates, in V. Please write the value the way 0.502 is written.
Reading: 2.1
